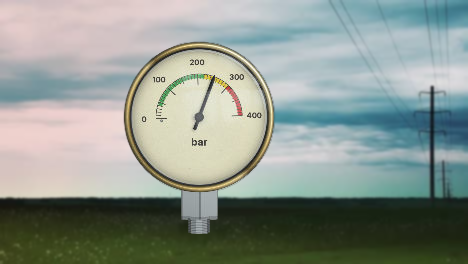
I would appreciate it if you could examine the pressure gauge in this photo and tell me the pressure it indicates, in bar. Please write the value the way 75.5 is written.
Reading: 250
